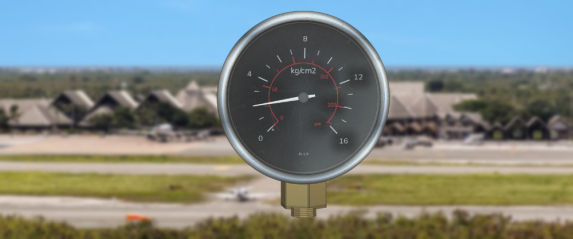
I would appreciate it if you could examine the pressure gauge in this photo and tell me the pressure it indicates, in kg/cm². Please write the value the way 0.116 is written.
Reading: 2
